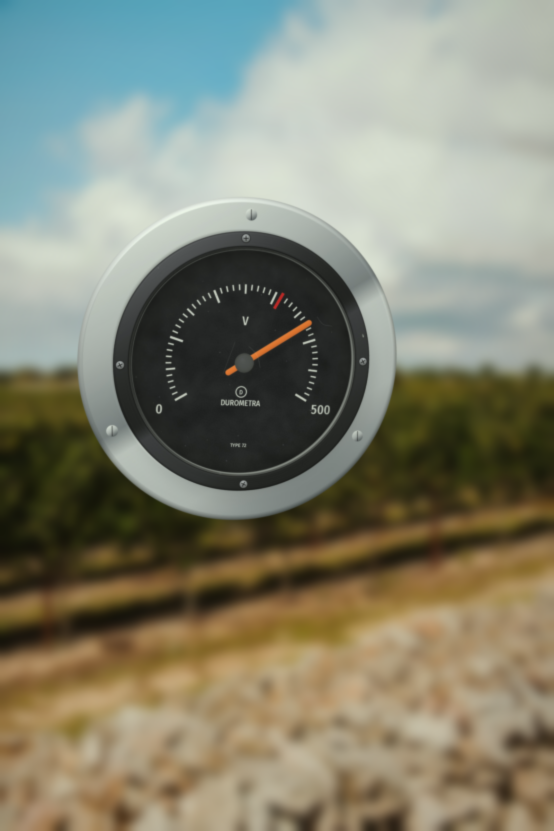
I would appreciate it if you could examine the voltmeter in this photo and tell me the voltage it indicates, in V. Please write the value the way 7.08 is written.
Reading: 370
